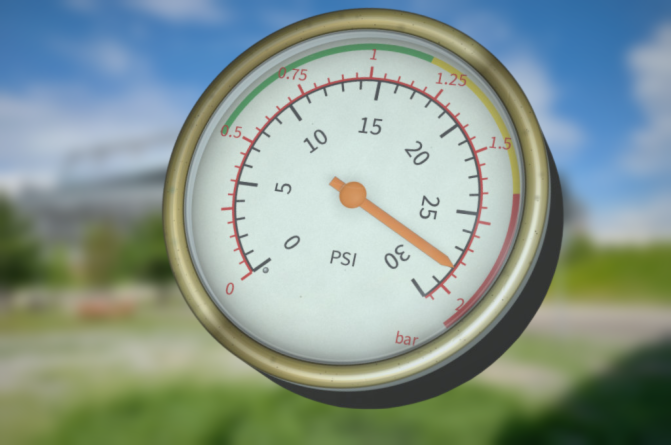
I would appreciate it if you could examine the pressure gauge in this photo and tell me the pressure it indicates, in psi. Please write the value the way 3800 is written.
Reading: 28
